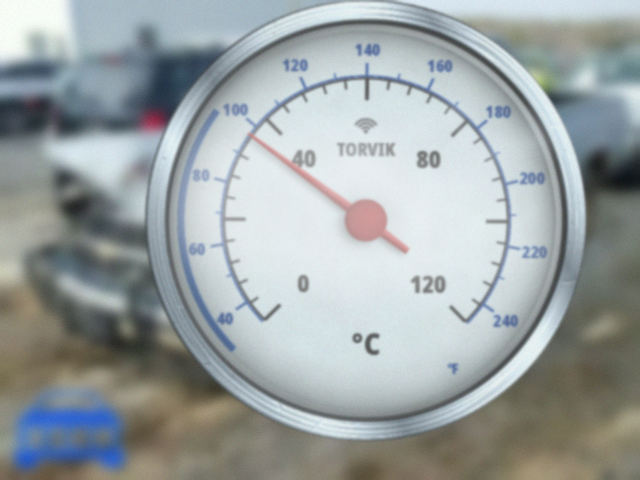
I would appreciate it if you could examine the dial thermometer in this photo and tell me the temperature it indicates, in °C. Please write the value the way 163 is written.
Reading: 36
